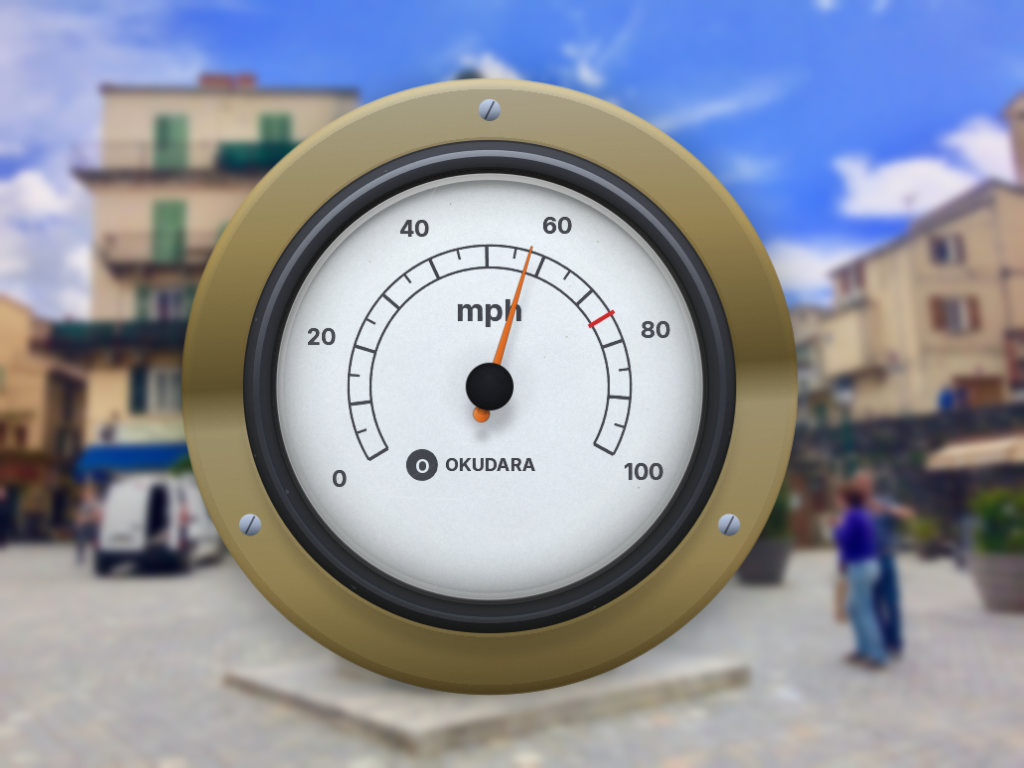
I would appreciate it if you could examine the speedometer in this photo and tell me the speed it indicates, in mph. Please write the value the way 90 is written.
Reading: 57.5
